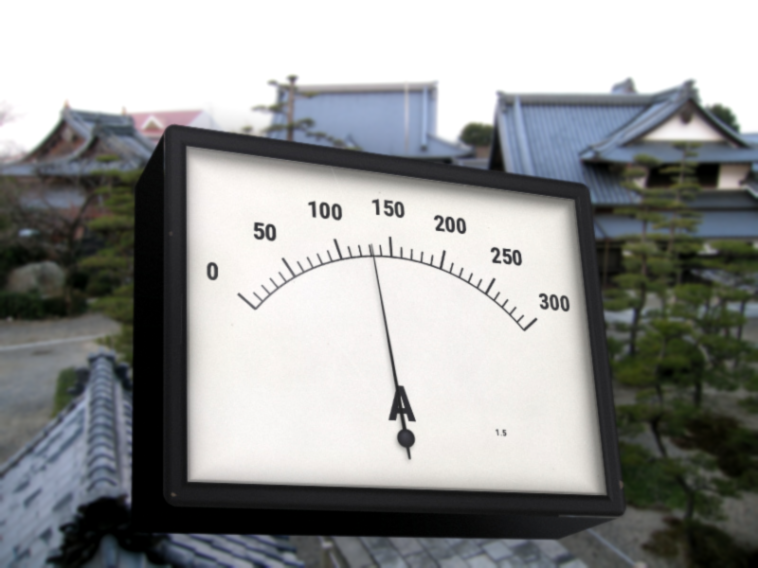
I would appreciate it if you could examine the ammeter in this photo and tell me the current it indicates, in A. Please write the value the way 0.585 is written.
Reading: 130
